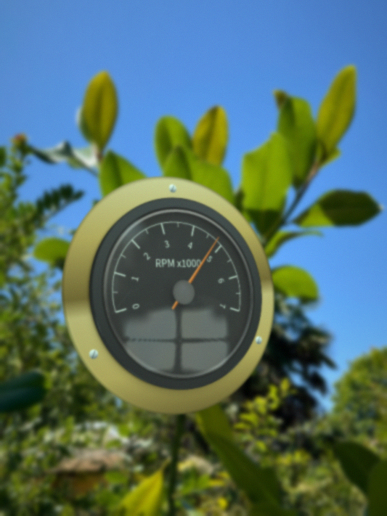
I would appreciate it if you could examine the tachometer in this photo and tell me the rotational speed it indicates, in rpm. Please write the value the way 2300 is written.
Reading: 4750
